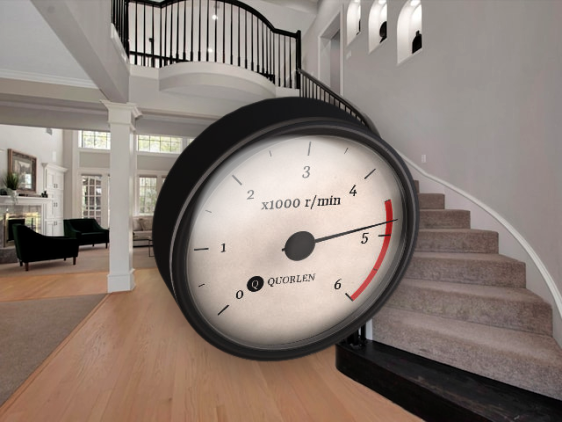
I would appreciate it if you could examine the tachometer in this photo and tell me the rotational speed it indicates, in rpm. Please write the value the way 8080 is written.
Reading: 4750
